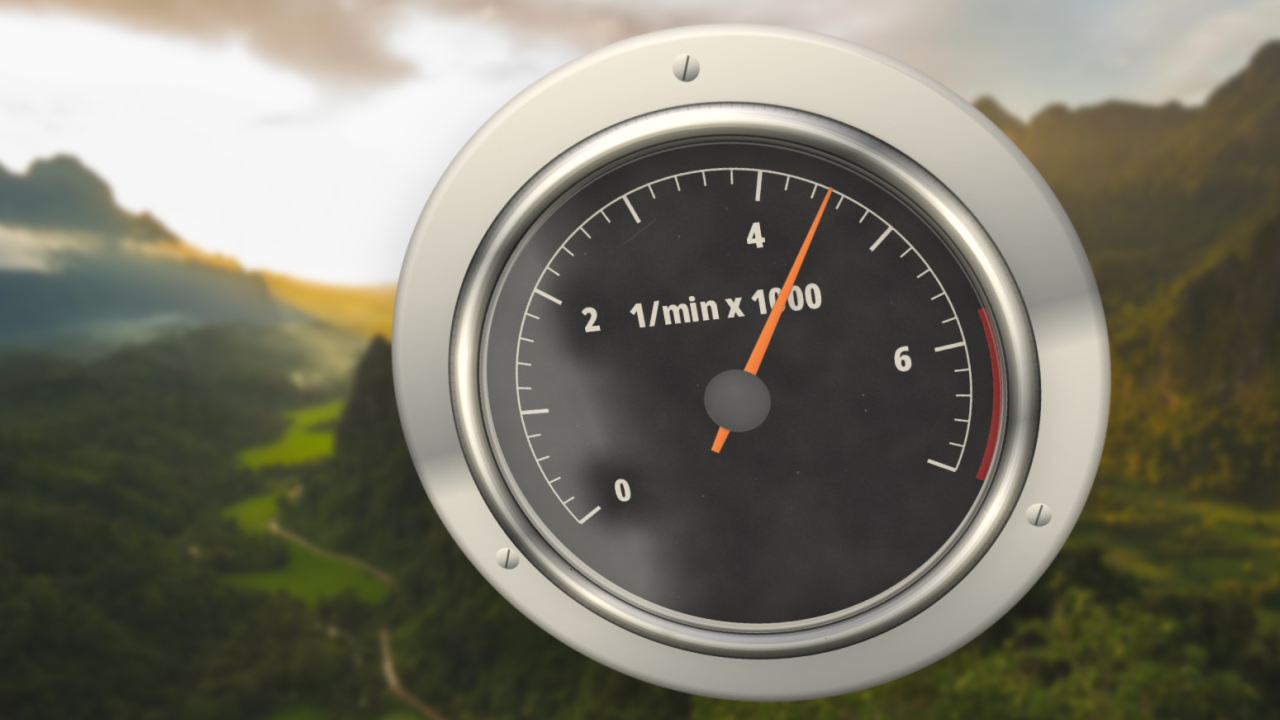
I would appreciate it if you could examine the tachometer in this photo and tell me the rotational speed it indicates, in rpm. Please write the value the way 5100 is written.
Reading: 4500
